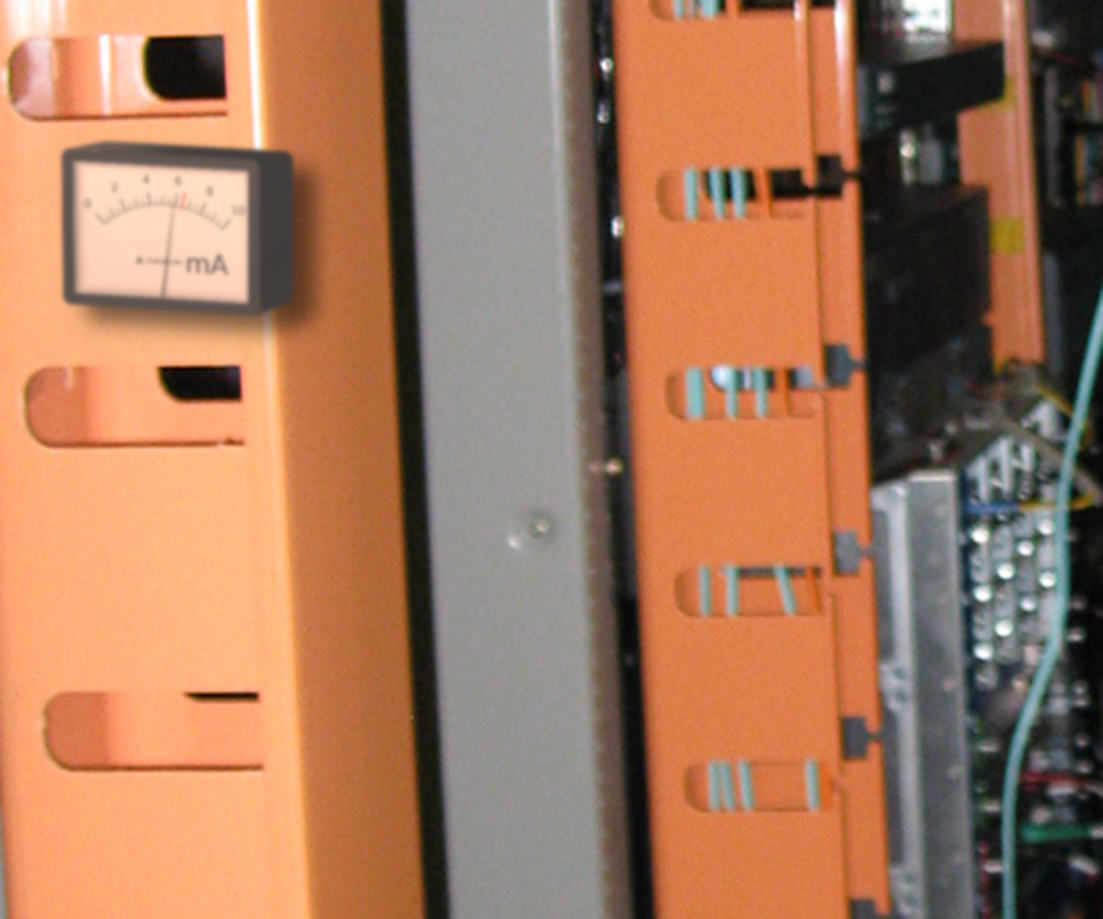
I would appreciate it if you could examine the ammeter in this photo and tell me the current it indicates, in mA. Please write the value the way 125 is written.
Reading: 6
